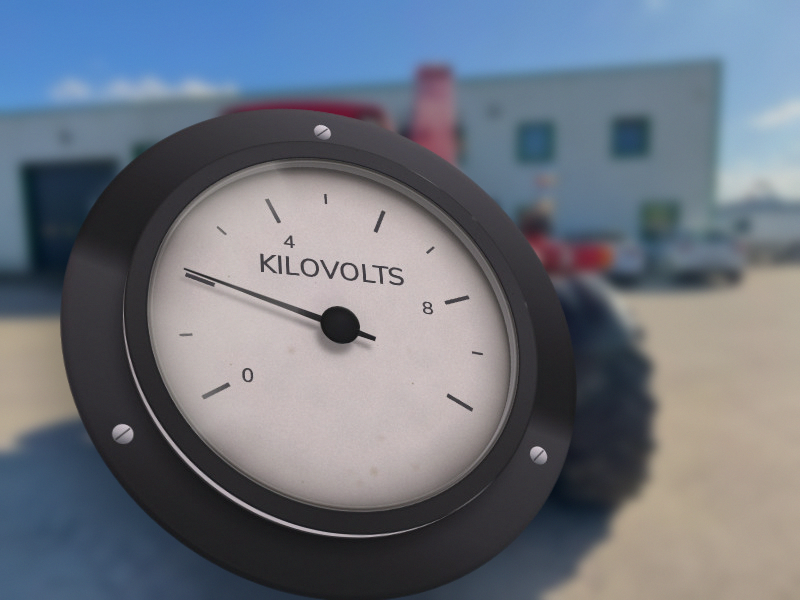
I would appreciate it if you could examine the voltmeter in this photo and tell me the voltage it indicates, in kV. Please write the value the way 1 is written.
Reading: 2
